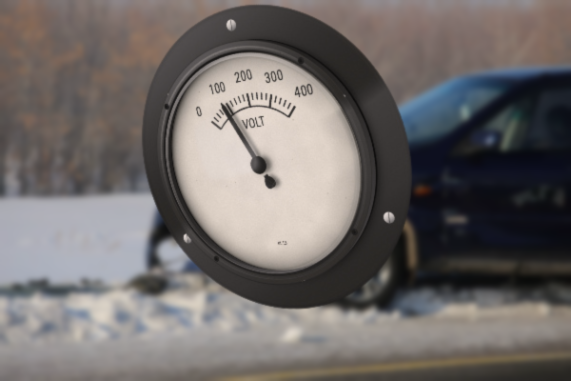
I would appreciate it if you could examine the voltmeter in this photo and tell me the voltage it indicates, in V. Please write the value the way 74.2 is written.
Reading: 100
